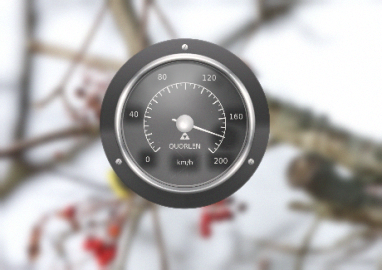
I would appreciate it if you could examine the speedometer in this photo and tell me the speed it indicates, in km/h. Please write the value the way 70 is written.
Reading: 180
